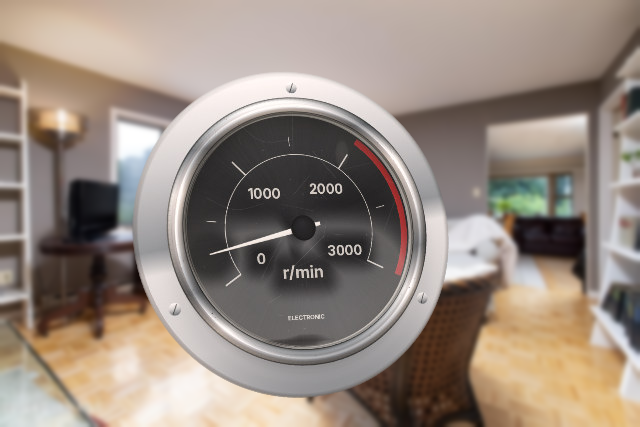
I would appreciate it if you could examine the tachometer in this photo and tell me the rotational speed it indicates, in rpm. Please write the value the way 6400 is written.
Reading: 250
